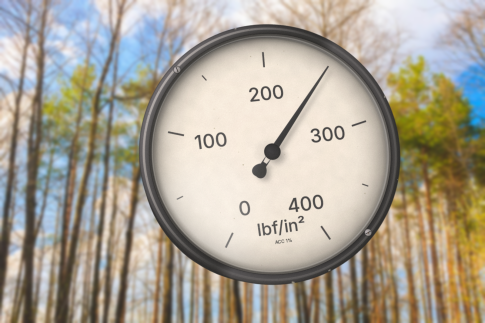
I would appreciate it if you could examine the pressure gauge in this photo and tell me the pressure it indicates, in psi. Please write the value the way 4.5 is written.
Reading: 250
